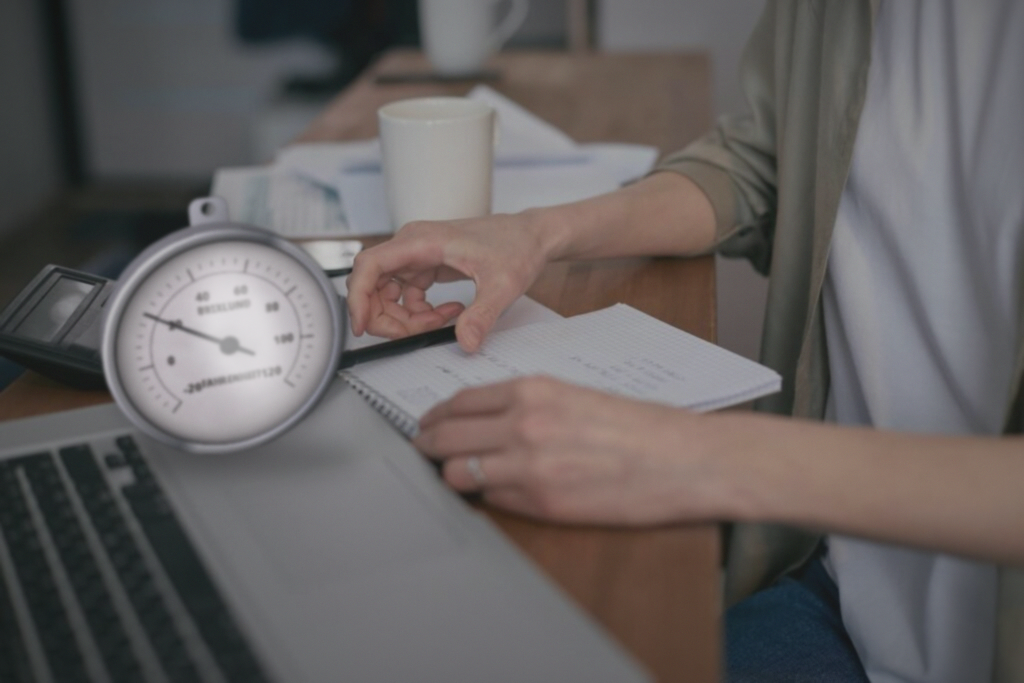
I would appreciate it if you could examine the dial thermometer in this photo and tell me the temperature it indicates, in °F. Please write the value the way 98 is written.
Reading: 20
